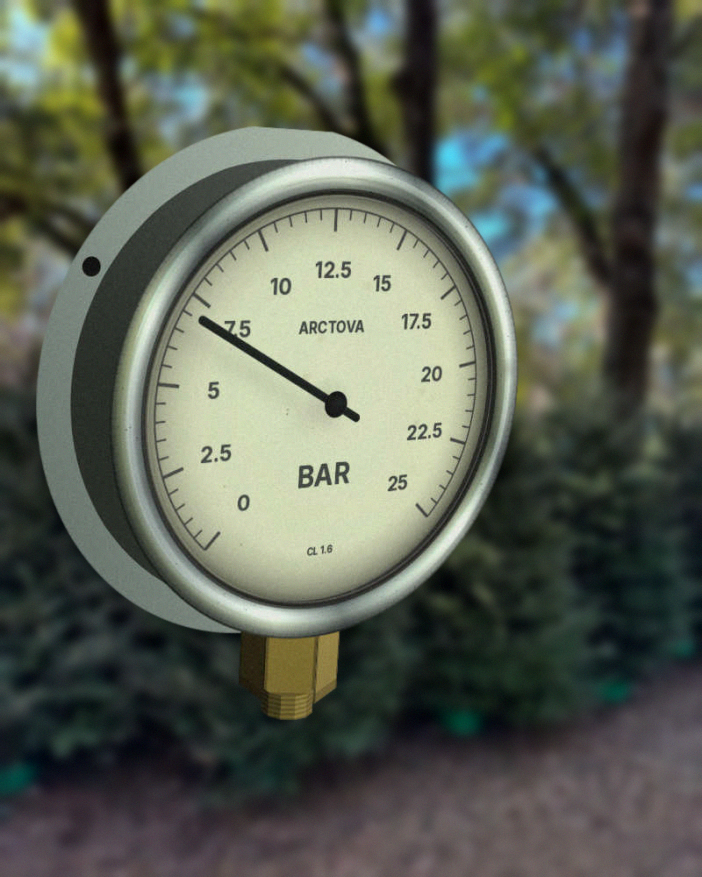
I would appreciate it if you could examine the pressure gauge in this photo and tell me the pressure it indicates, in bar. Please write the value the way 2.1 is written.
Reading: 7
